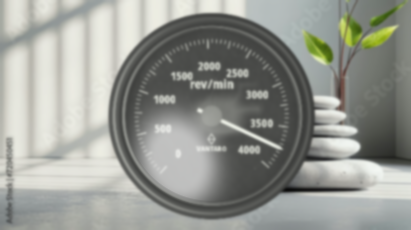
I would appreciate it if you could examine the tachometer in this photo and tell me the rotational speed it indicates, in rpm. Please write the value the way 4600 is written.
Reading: 3750
